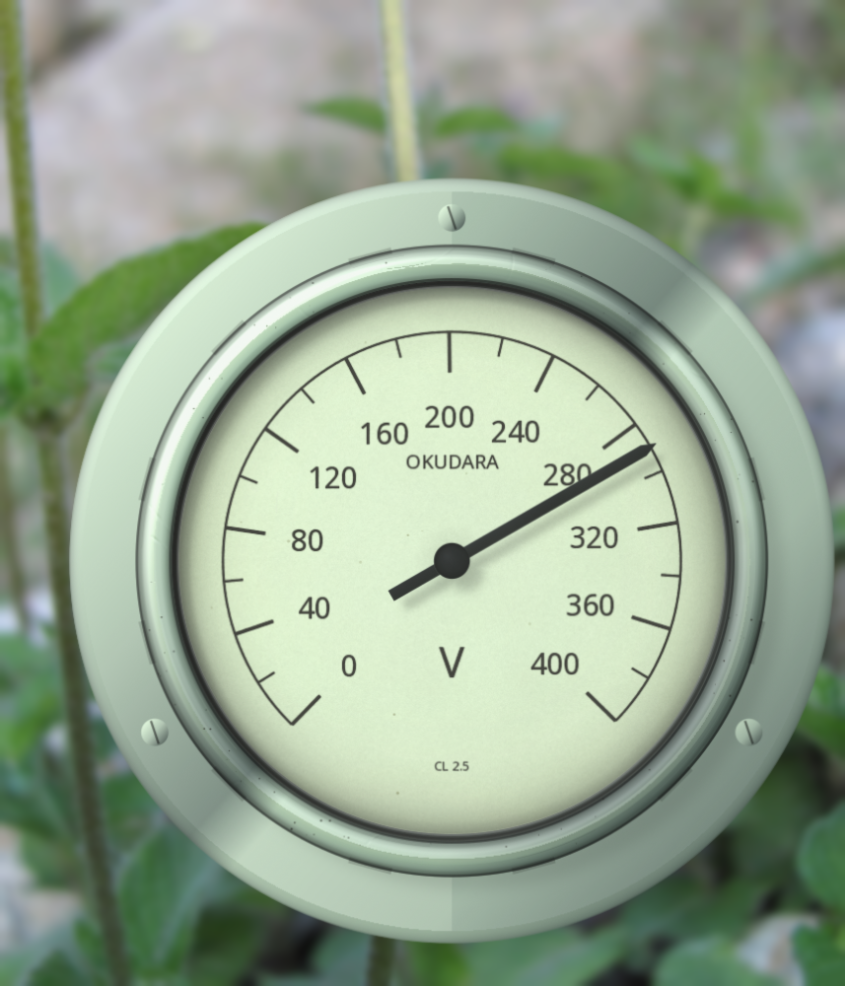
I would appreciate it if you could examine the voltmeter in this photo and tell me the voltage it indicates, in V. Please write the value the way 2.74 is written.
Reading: 290
